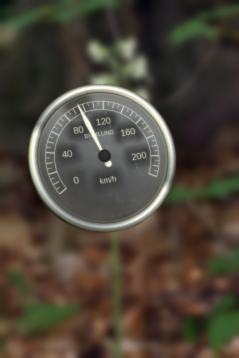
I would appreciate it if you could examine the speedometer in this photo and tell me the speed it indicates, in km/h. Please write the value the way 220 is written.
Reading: 95
